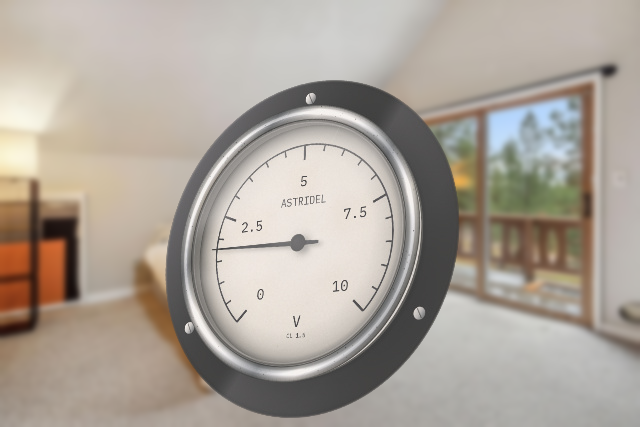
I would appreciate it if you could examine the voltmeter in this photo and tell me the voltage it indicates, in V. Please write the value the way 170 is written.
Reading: 1.75
